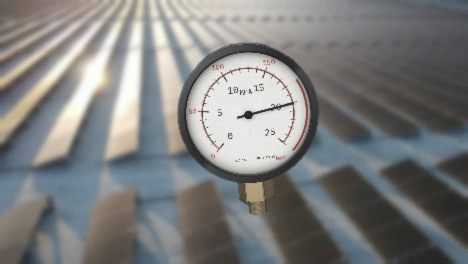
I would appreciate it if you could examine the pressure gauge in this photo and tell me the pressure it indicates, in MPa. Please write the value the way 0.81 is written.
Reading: 20
